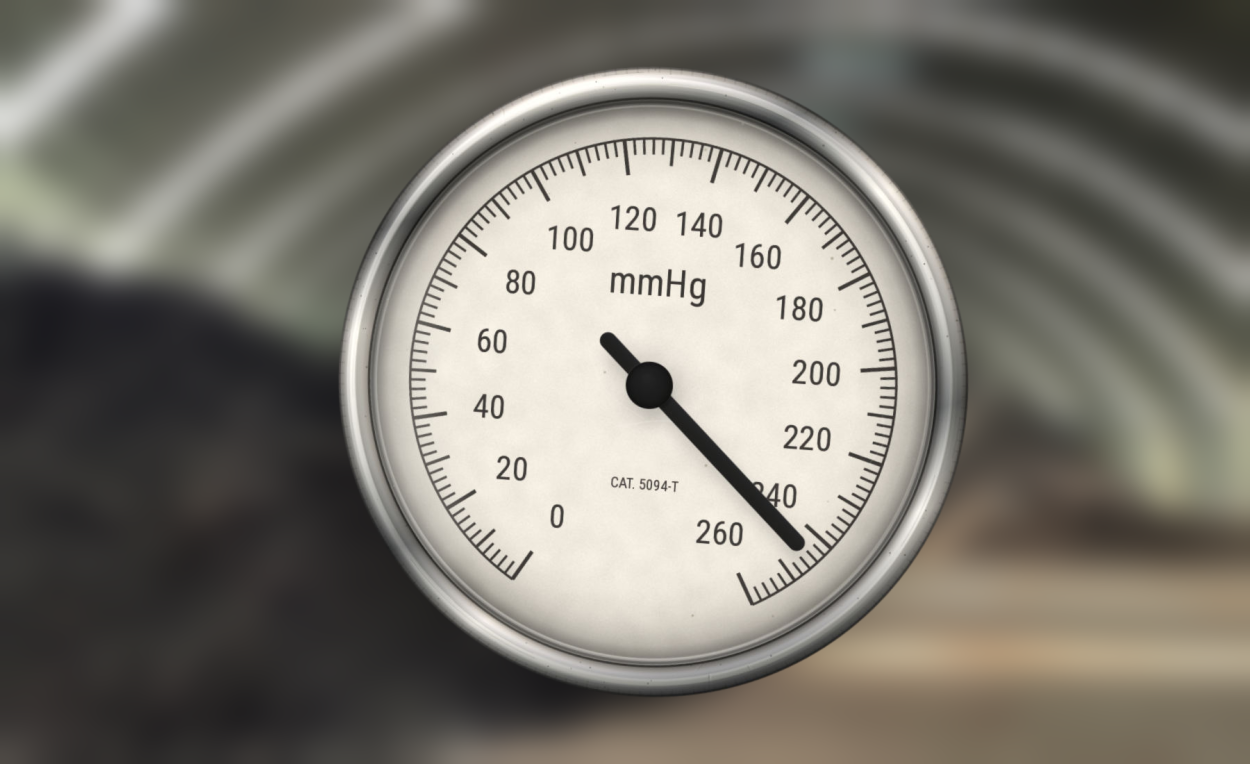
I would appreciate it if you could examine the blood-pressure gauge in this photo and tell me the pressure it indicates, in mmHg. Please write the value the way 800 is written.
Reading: 244
